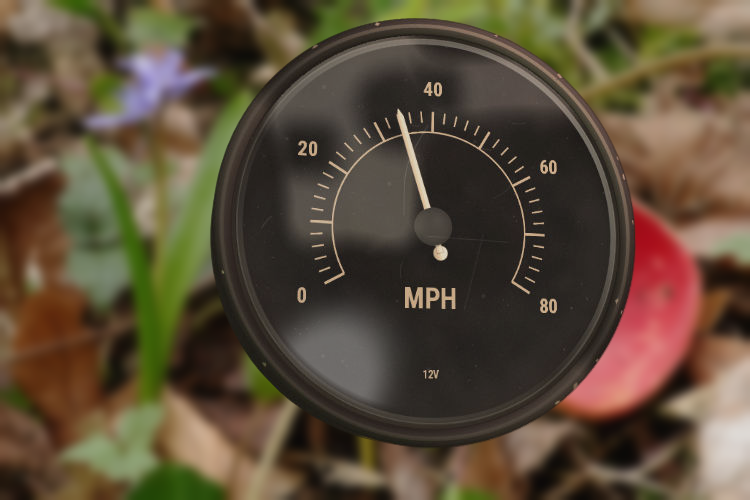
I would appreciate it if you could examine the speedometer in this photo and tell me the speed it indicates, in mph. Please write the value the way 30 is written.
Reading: 34
